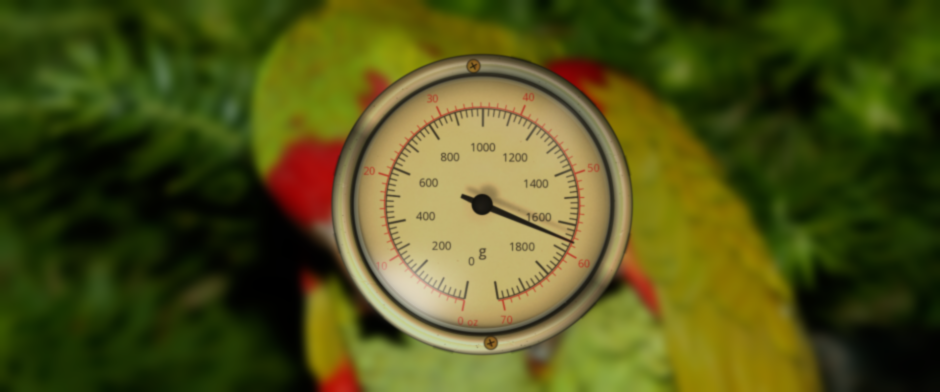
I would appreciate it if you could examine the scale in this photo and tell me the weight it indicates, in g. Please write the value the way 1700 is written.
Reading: 1660
